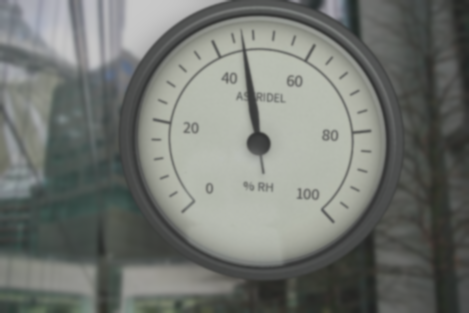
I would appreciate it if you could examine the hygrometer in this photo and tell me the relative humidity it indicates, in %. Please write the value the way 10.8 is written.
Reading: 46
